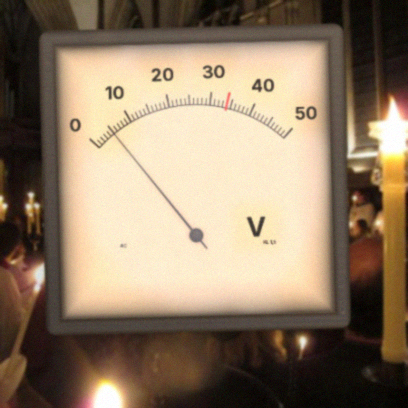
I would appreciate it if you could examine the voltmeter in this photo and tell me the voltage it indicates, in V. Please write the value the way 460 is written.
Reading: 5
